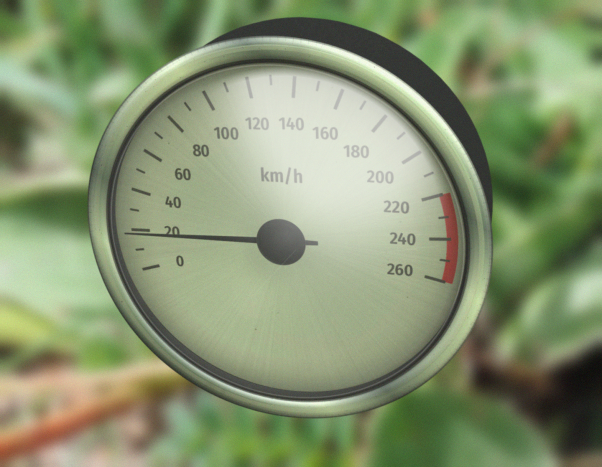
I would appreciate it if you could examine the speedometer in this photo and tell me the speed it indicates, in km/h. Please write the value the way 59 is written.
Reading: 20
